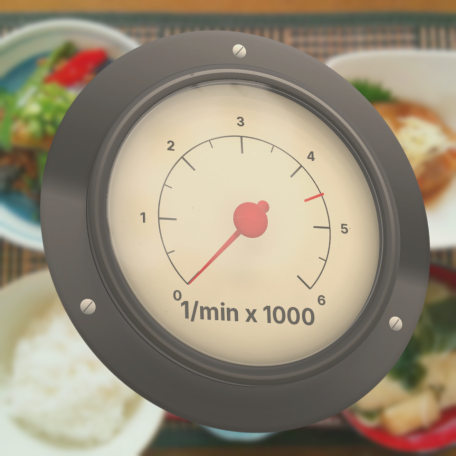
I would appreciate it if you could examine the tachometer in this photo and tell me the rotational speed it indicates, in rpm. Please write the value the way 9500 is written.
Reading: 0
